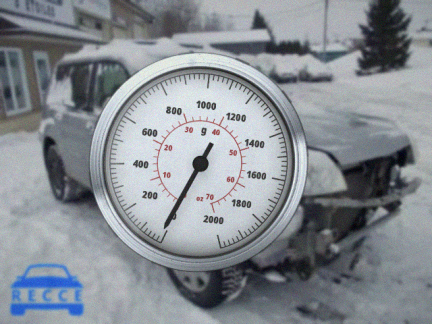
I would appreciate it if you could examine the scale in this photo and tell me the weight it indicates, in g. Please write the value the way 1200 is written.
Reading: 20
